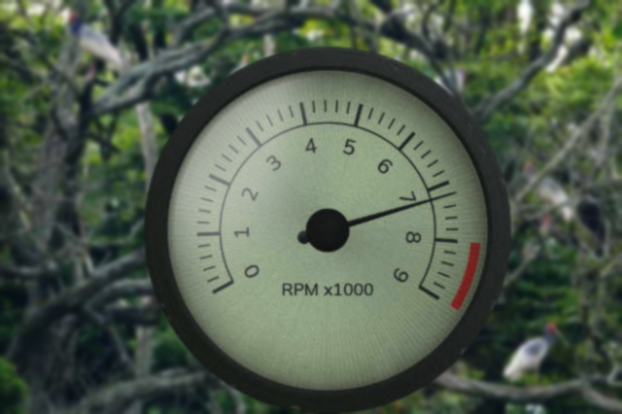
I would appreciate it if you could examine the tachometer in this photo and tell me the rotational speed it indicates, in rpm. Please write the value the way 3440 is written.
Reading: 7200
